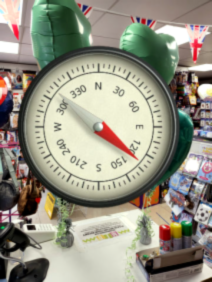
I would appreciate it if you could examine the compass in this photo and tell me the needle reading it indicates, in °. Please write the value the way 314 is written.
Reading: 130
